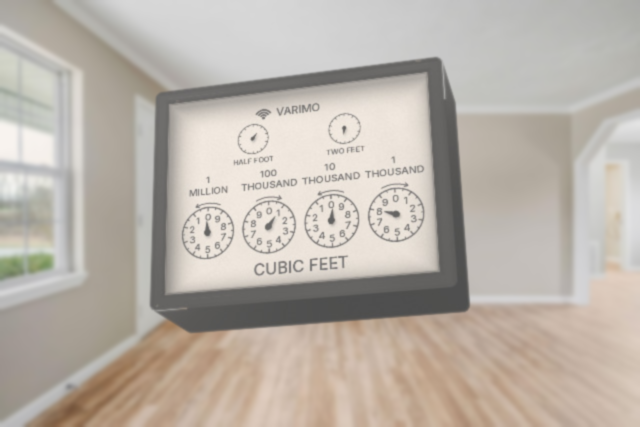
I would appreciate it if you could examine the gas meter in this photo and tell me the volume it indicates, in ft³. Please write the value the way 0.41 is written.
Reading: 9800
